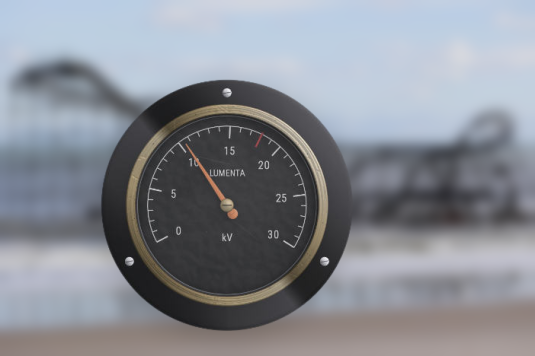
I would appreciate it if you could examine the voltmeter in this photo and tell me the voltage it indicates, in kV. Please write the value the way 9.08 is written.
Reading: 10.5
